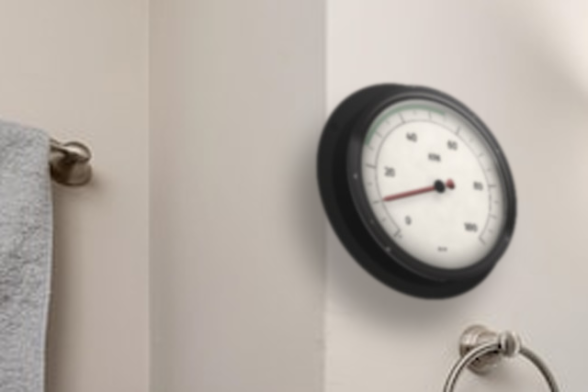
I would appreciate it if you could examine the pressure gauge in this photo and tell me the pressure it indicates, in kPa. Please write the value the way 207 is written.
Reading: 10
